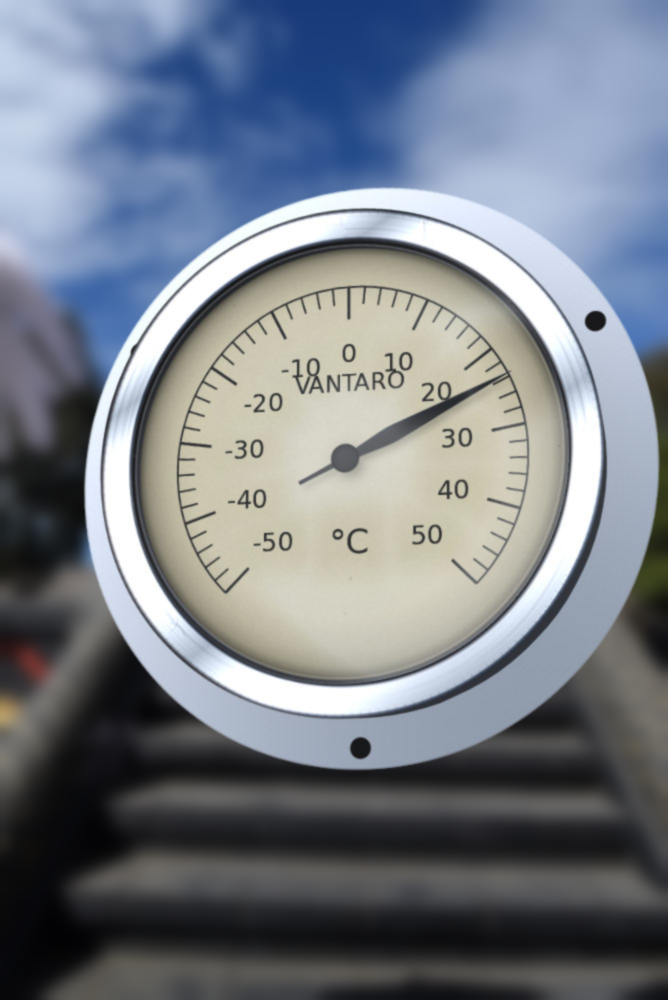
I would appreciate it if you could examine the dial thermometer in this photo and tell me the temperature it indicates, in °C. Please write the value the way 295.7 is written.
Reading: 24
